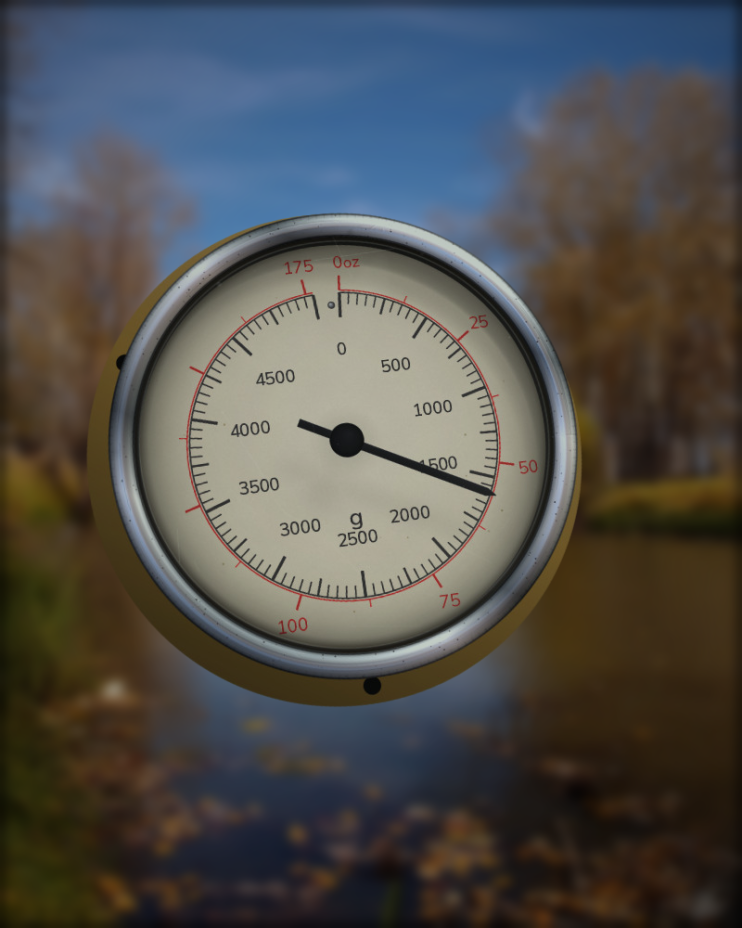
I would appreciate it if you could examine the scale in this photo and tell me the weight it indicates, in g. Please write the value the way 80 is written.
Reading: 1600
